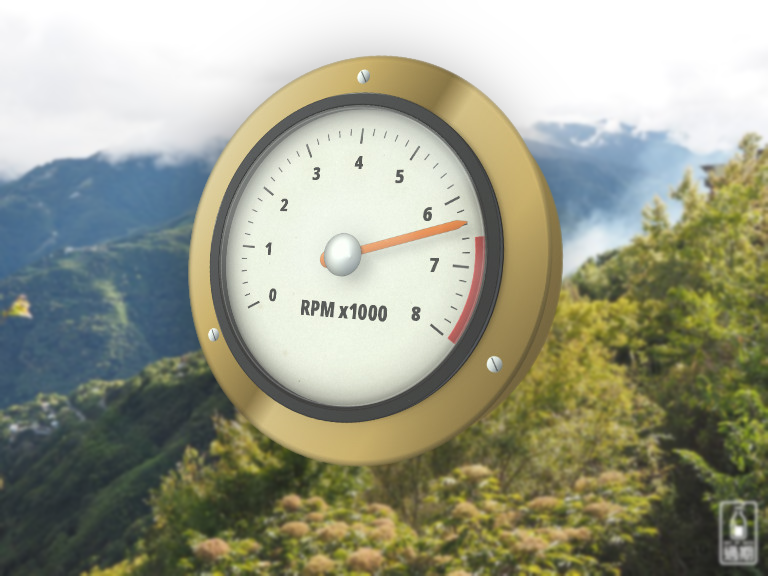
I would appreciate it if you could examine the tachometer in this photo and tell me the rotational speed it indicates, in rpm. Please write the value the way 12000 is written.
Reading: 6400
